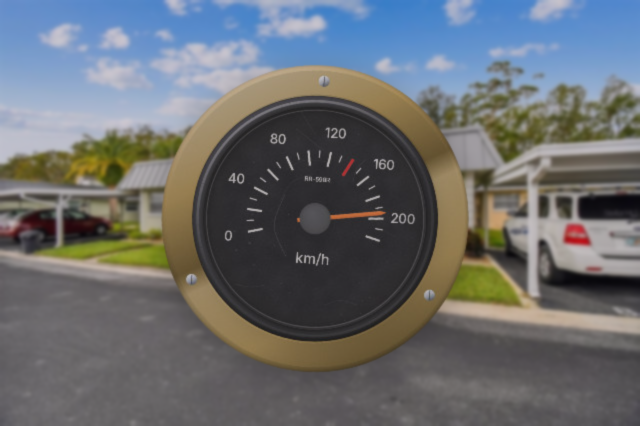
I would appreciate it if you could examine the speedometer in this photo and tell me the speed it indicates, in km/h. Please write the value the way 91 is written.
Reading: 195
